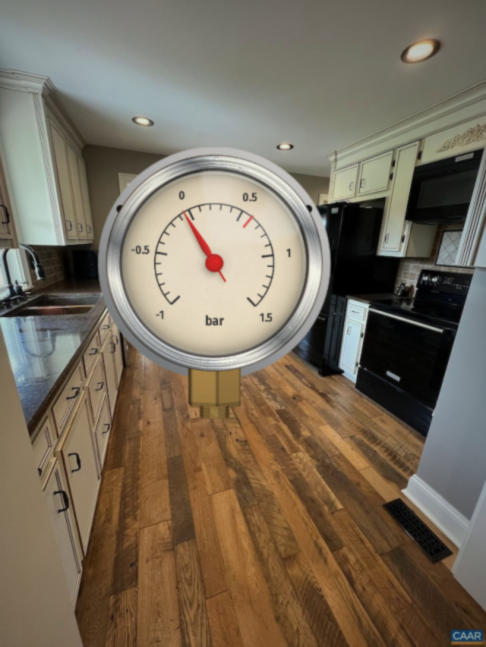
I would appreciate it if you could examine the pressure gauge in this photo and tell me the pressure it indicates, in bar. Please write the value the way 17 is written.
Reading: -0.05
